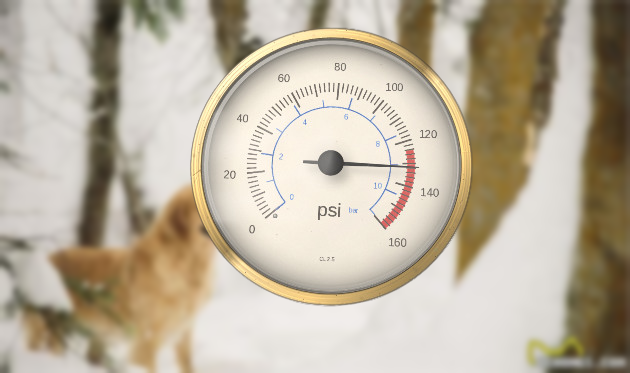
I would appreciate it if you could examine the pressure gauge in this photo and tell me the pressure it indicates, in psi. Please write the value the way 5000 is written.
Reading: 132
